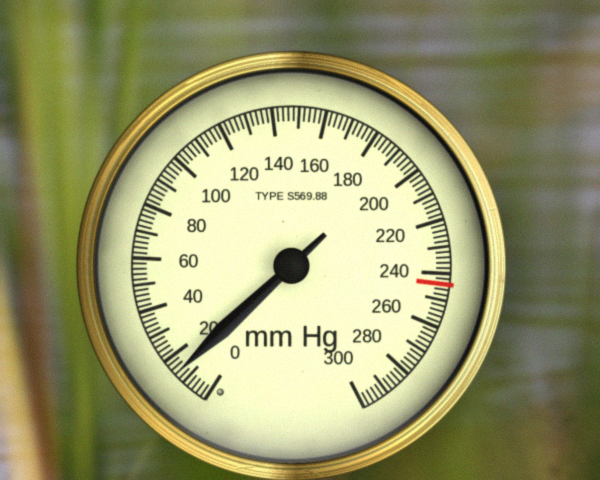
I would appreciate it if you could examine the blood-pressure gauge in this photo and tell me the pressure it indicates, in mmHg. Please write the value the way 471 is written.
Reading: 14
